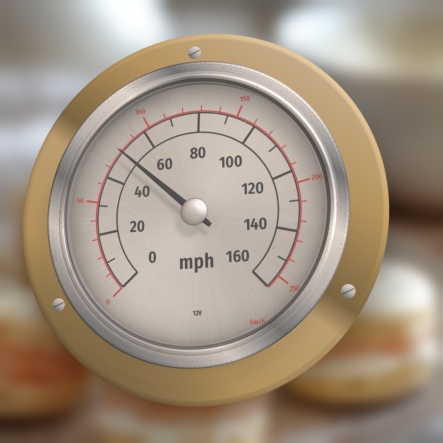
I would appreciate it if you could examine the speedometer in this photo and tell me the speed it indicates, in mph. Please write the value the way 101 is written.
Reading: 50
